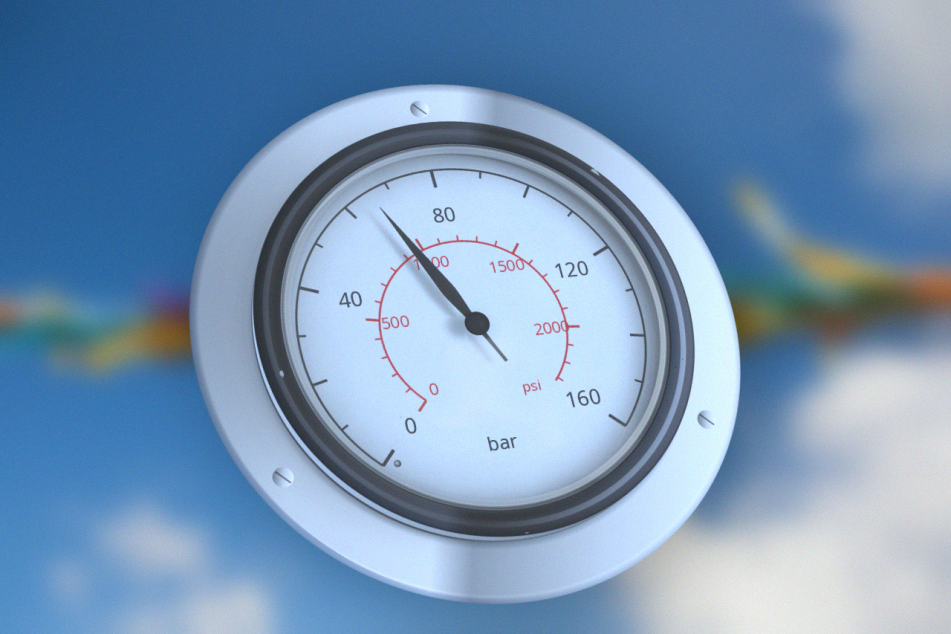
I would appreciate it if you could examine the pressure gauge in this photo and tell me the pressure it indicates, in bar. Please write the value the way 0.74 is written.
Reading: 65
